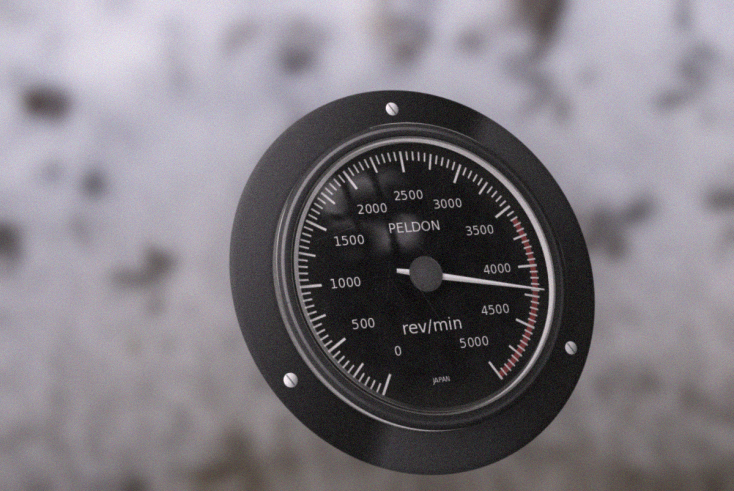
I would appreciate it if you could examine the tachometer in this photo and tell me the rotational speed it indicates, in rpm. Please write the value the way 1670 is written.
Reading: 4200
